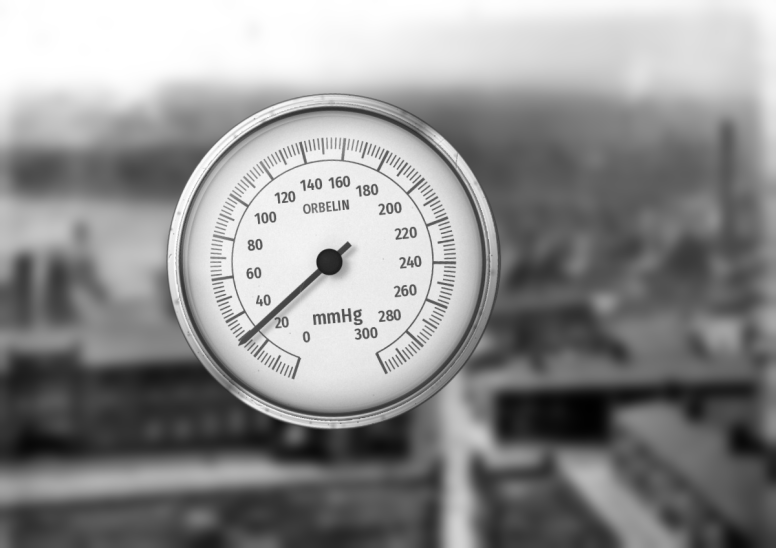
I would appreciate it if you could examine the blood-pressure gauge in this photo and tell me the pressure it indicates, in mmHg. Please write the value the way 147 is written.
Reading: 28
